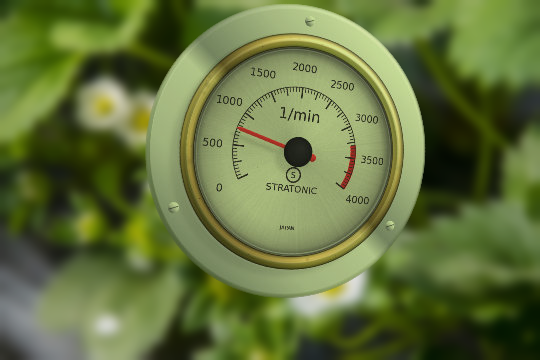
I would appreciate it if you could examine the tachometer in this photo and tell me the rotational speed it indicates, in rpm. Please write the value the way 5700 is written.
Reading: 750
